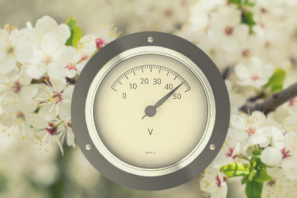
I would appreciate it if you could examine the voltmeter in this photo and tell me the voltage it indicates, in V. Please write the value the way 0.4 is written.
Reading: 45
